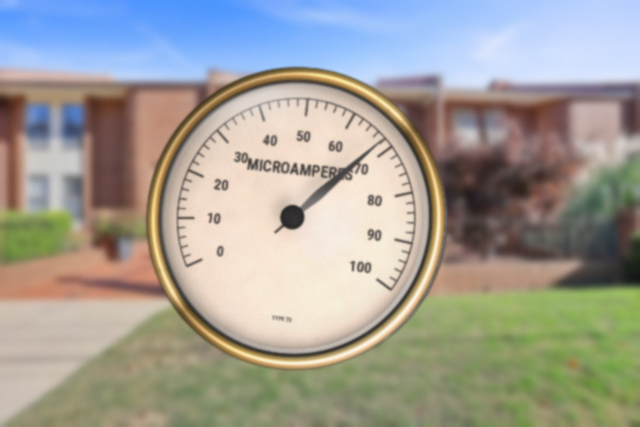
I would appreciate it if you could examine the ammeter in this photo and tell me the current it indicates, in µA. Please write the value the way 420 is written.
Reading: 68
